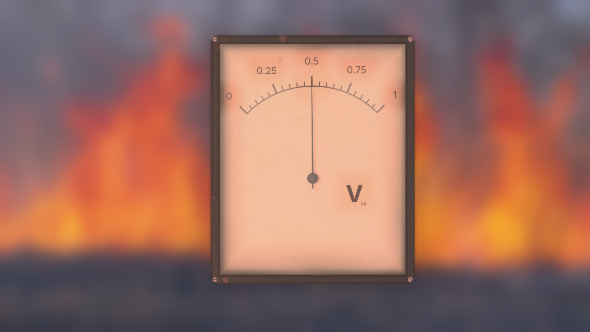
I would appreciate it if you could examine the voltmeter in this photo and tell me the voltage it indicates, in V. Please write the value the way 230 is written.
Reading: 0.5
